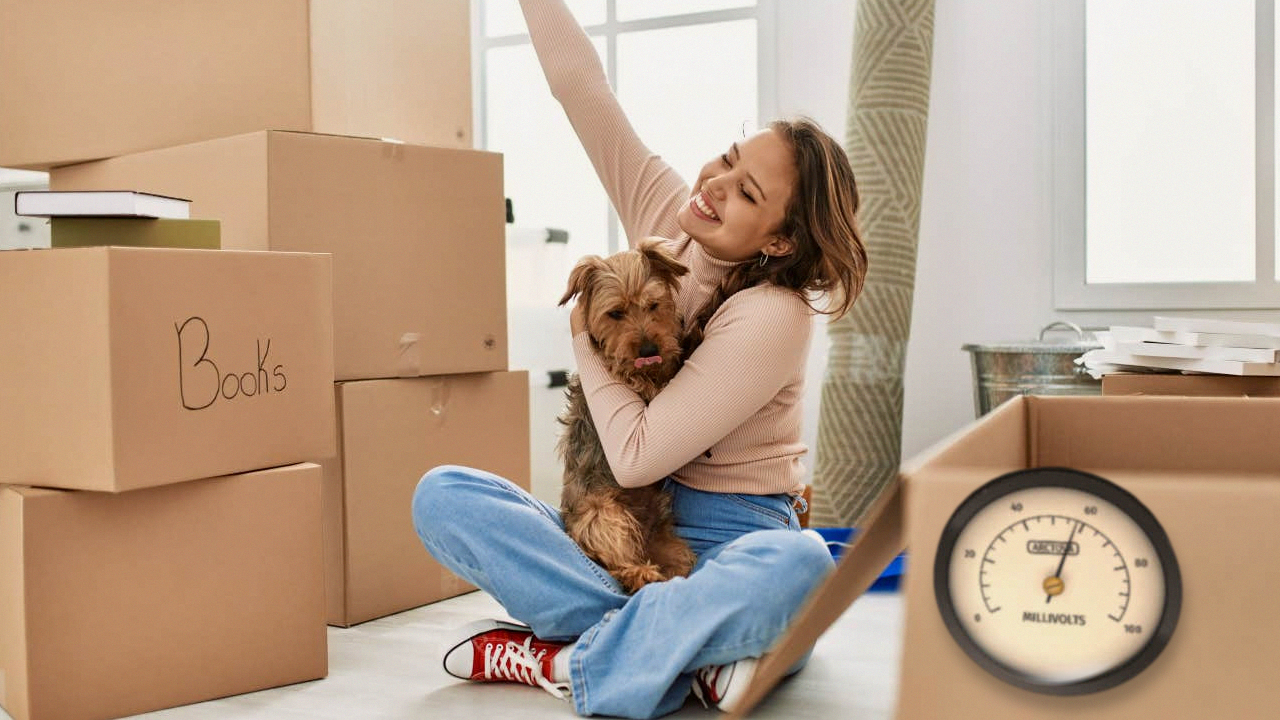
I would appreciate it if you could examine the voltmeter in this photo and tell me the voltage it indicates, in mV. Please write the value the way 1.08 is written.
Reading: 57.5
